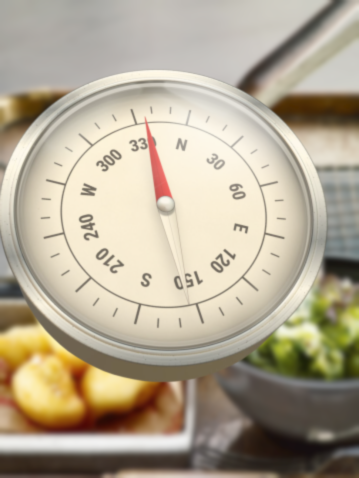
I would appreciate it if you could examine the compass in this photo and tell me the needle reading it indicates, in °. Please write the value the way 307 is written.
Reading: 335
